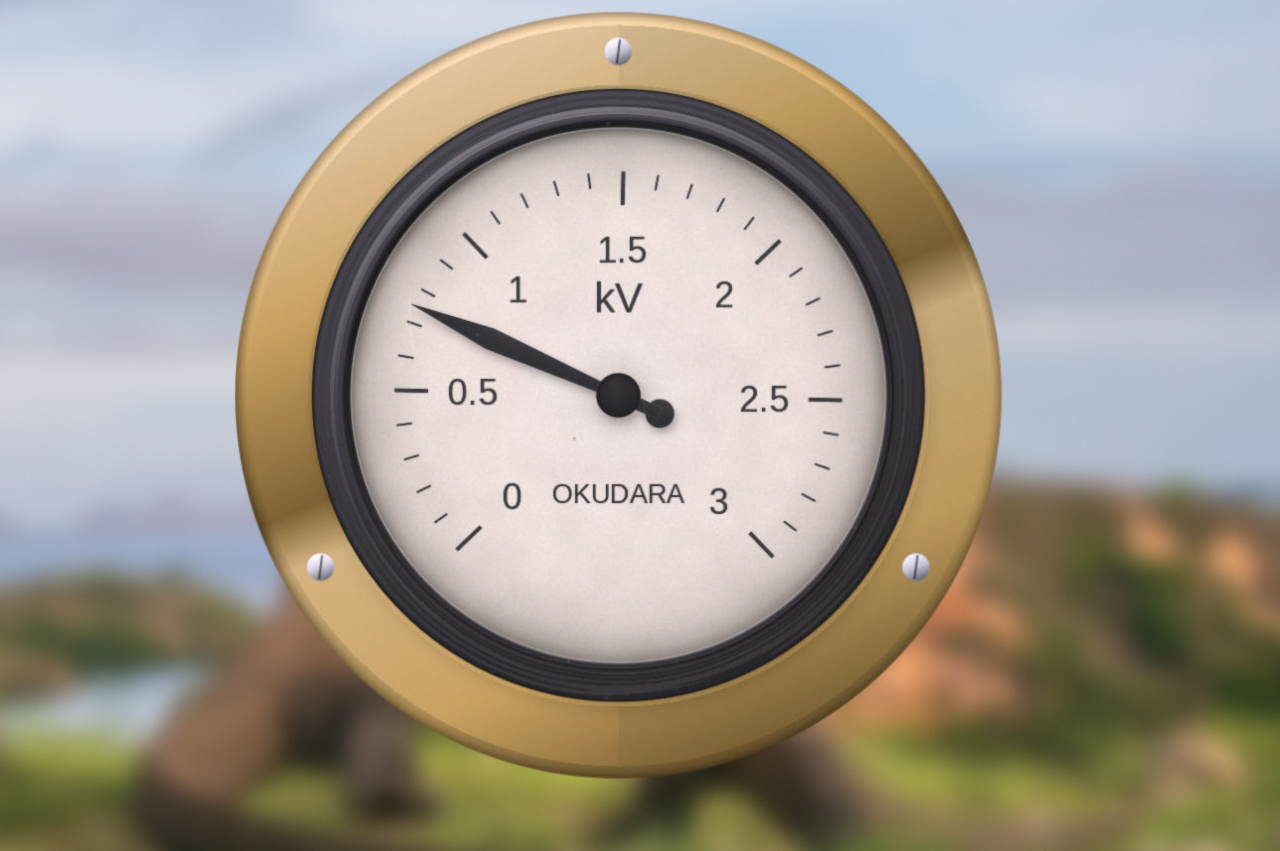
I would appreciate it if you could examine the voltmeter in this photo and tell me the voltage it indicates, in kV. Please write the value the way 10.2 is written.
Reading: 0.75
